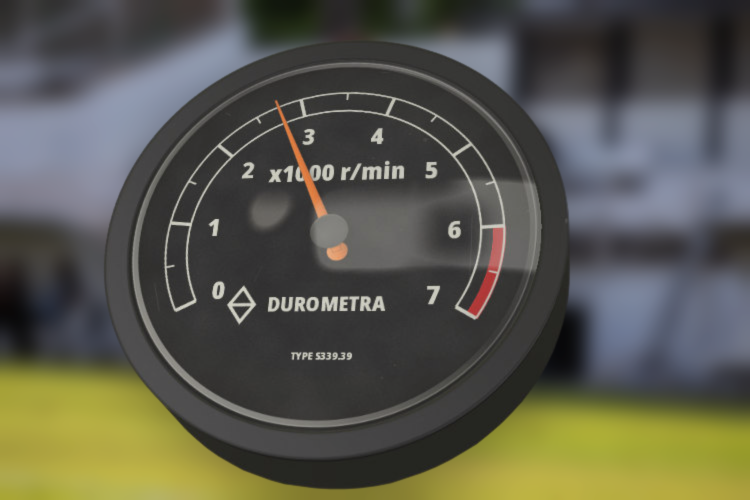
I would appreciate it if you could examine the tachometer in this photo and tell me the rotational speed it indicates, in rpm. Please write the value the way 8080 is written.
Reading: 2750
